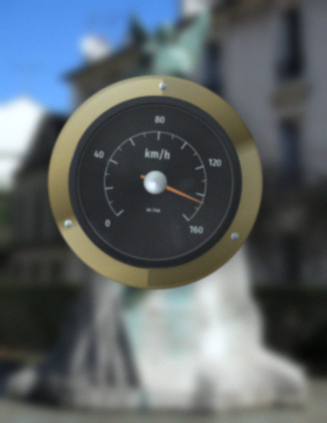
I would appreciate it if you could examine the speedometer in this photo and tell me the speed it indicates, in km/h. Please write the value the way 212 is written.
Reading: 145
